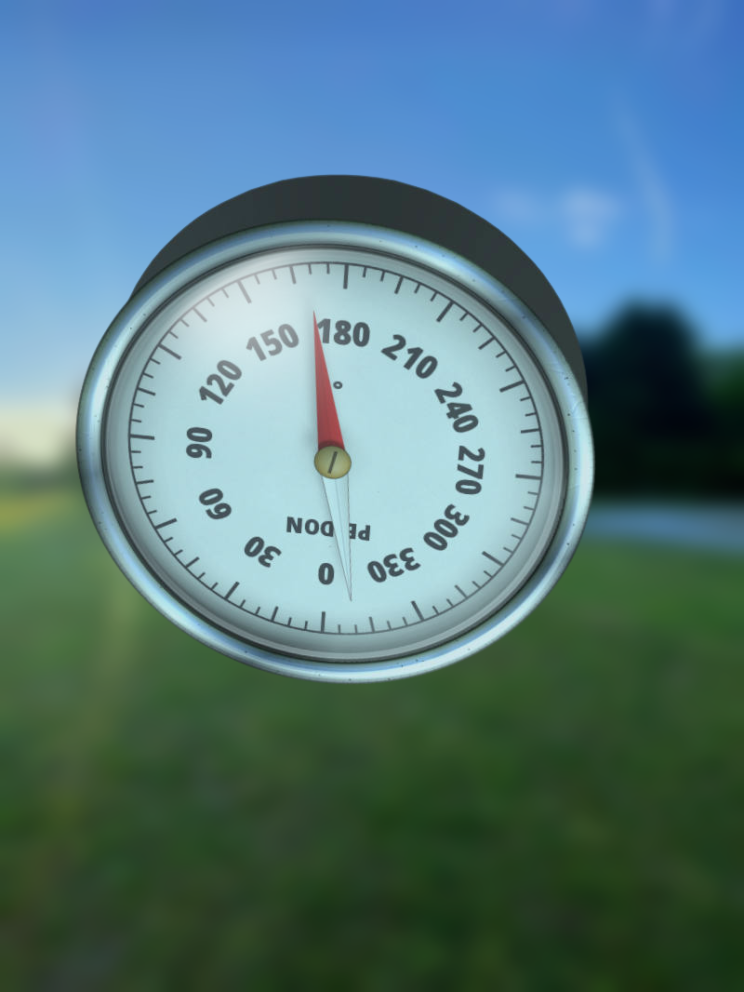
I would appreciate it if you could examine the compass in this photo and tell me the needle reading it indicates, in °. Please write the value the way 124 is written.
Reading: 170
